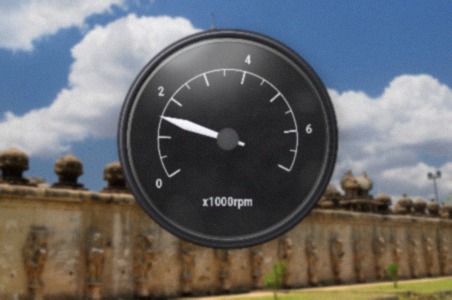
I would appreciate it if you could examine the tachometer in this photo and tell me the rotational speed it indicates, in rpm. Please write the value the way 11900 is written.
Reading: 1500
